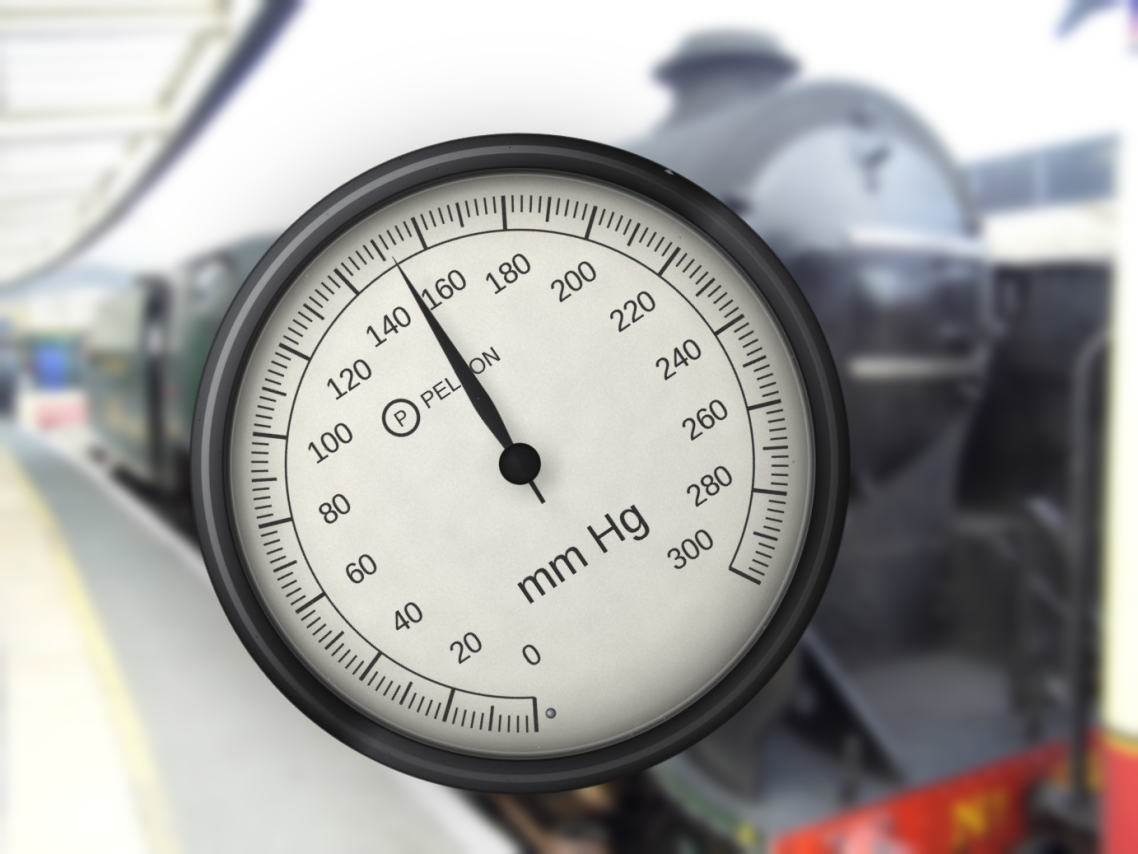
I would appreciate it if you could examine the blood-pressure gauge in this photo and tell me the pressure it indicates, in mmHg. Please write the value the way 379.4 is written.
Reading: 152
